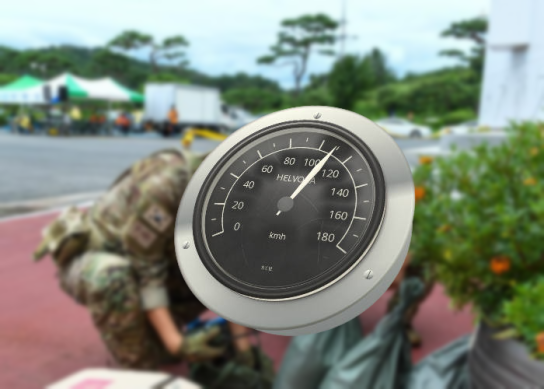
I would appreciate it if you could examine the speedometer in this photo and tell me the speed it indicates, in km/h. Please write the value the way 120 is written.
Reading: 110
